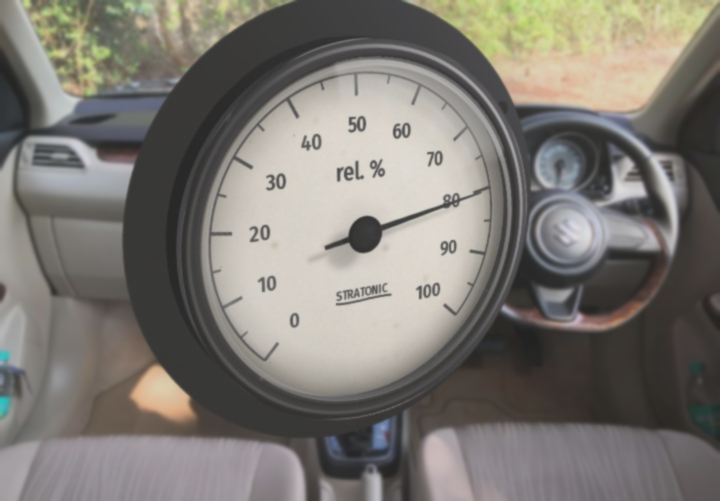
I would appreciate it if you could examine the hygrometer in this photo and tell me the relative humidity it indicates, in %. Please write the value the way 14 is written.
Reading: 80
